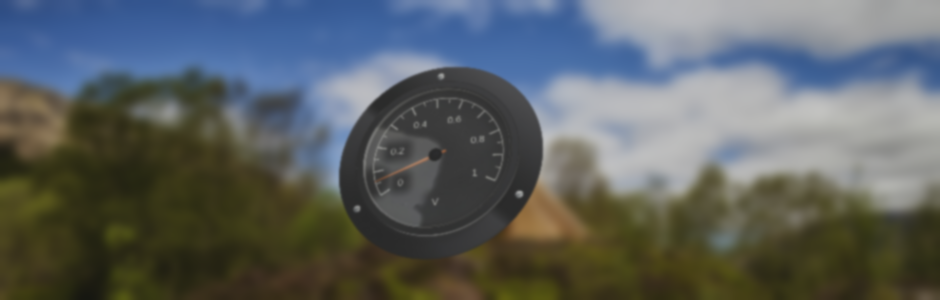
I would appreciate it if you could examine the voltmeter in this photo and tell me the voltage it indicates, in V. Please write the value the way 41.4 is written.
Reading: 0.05
